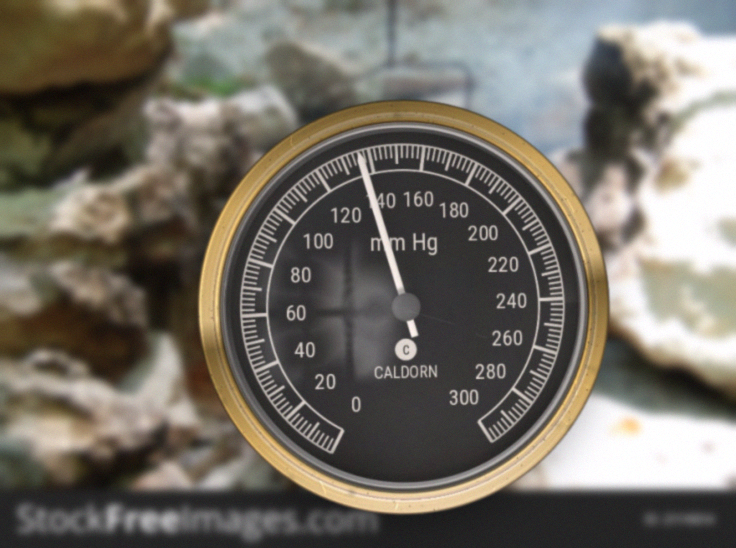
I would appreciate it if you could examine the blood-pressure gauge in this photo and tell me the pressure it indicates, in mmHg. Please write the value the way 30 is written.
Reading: 136
